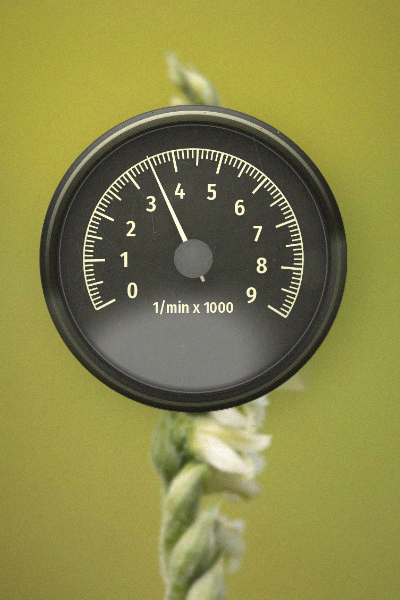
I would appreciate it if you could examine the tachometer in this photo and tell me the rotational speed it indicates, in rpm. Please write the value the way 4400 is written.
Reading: 3500
